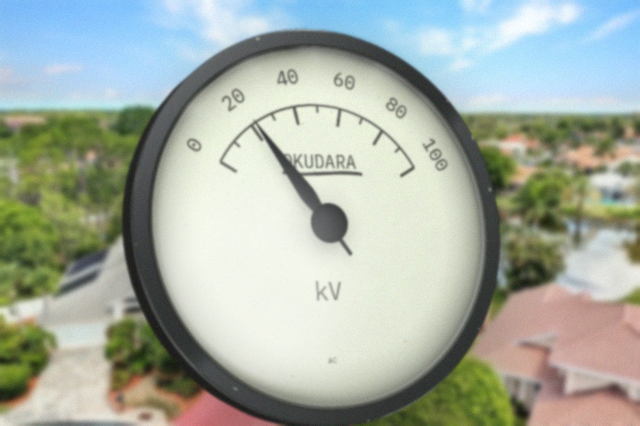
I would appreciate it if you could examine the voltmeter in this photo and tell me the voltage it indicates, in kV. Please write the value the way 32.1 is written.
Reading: 20
